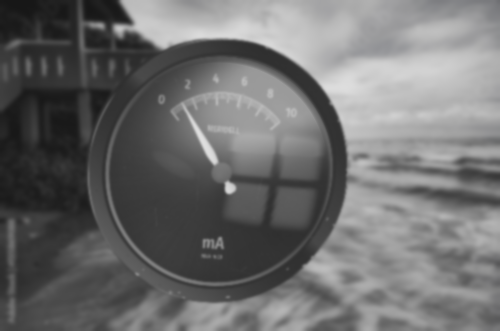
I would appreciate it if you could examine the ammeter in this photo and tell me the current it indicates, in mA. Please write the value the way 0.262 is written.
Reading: 1
